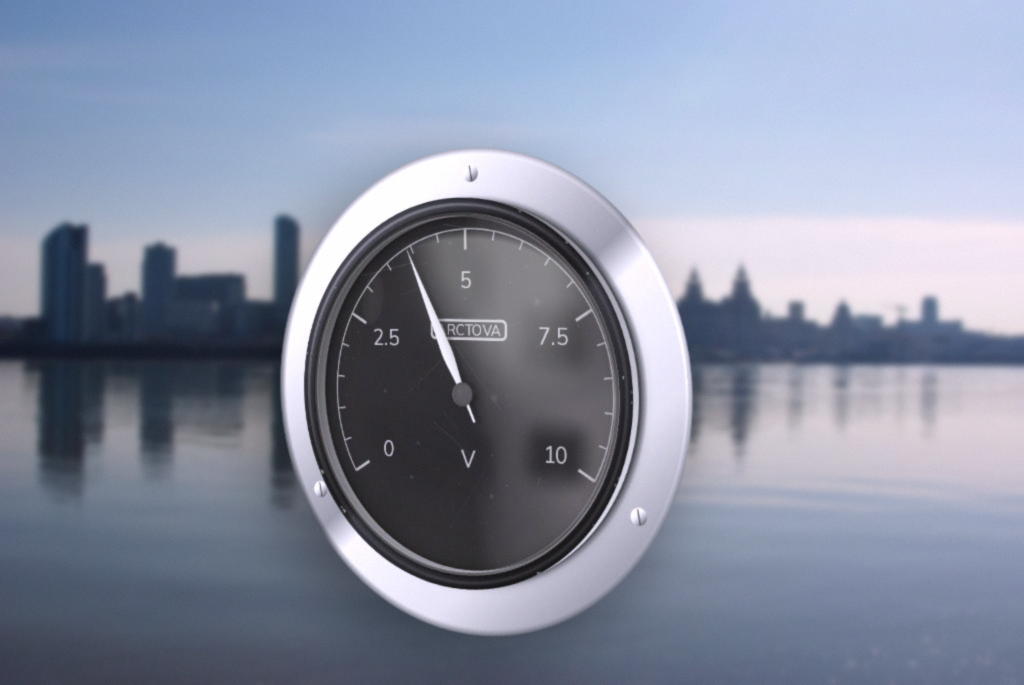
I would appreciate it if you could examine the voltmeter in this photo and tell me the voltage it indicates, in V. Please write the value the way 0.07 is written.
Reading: 4
